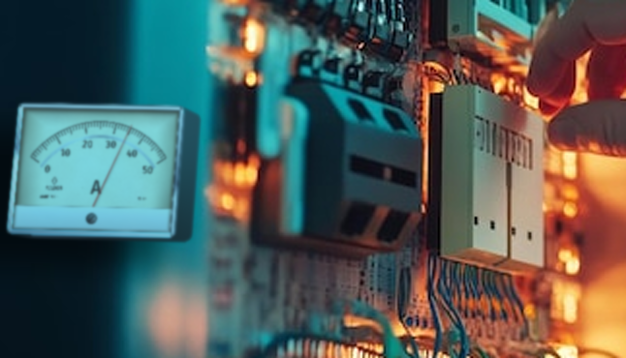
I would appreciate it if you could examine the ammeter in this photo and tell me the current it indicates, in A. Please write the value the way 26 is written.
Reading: 35
